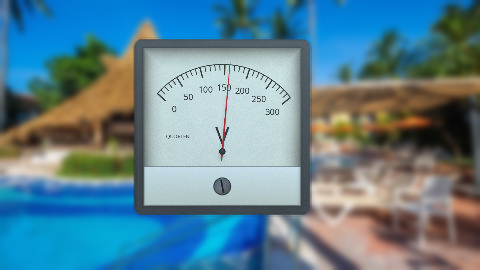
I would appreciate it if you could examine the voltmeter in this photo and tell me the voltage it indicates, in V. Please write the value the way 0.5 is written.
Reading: 160
